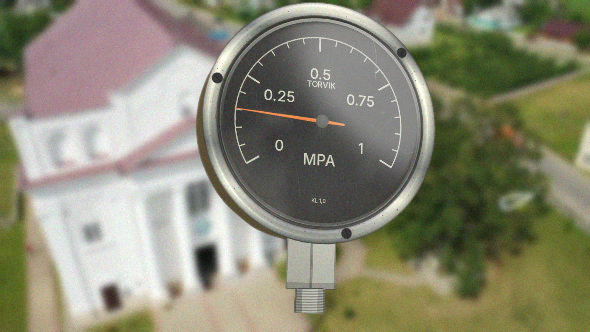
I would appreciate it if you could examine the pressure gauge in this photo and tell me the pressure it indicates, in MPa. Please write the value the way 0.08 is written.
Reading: 0.15
